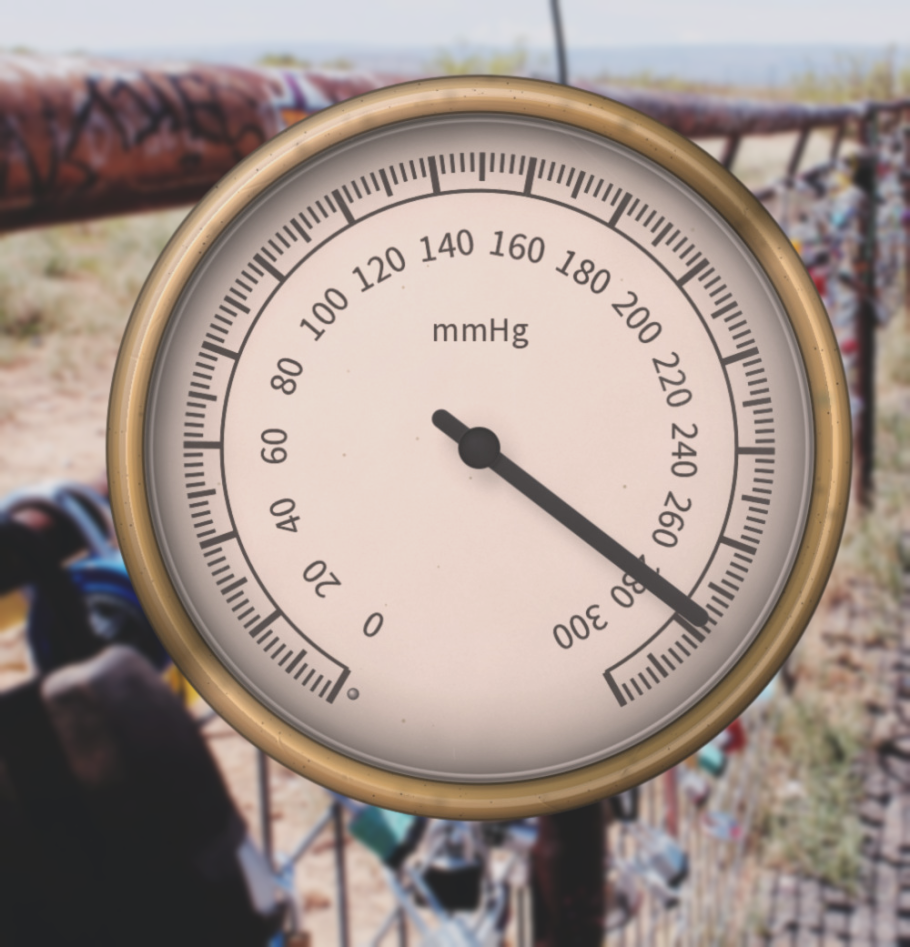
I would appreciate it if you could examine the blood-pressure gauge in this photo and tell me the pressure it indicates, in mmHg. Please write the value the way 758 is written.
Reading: 277
